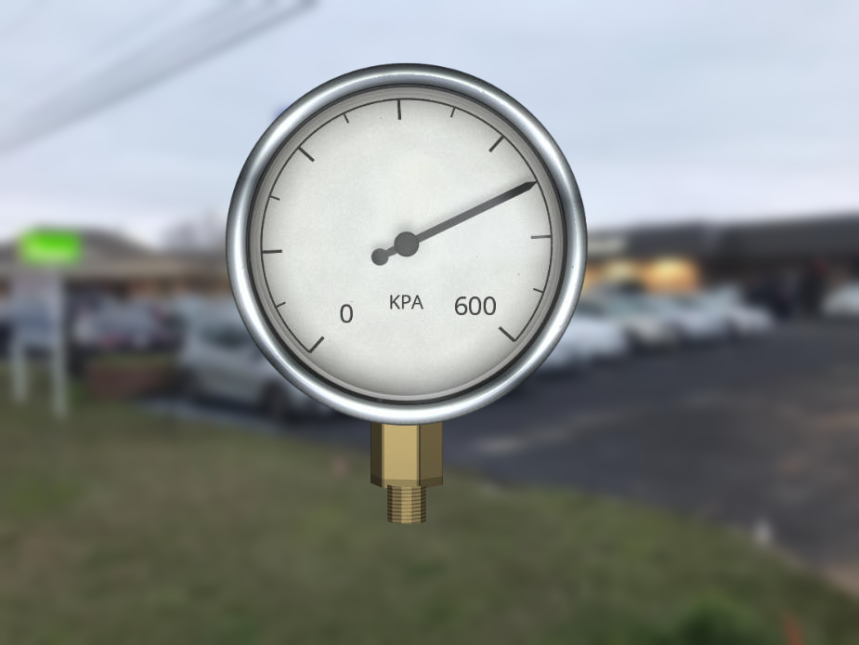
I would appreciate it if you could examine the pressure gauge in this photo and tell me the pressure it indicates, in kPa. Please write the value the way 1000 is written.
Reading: 450
